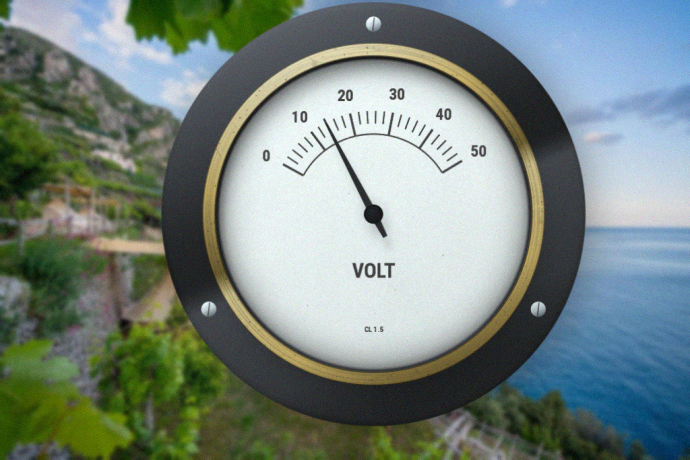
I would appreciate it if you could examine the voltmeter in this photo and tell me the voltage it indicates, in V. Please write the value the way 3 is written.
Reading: 14
